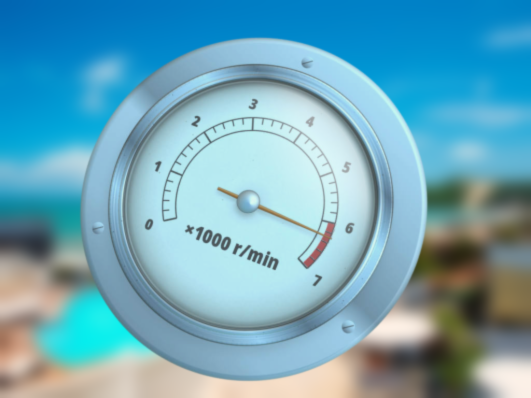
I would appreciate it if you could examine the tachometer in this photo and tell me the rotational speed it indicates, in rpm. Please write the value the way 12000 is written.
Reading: 6300
